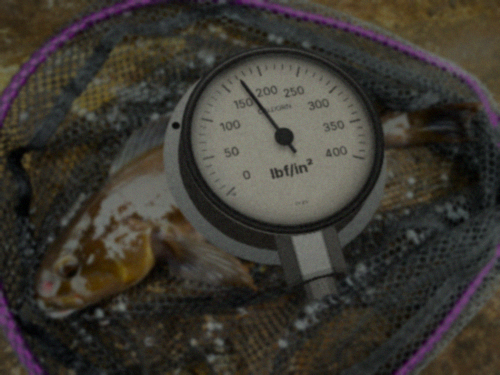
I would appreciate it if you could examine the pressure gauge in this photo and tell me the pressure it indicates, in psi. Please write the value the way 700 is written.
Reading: 170
